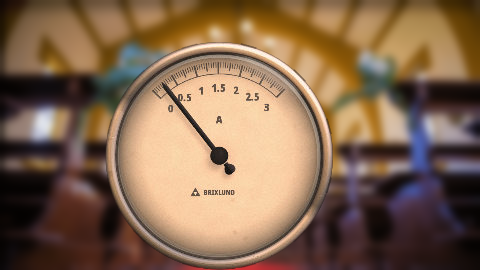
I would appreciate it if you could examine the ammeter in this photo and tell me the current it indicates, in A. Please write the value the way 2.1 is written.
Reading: 0.25
